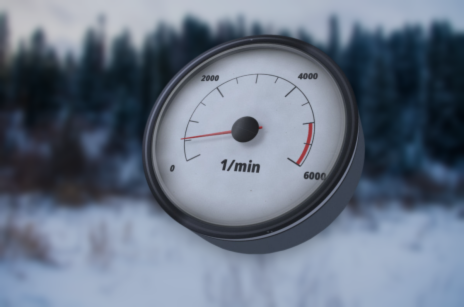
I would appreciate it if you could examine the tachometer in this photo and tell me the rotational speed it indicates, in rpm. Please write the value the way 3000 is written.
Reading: 500
